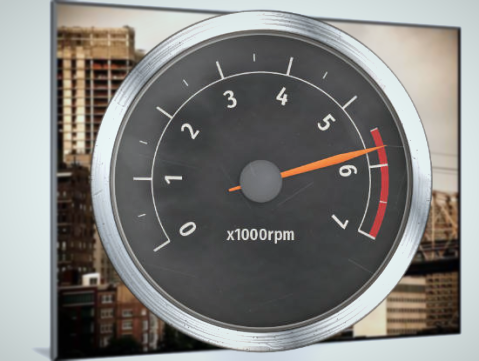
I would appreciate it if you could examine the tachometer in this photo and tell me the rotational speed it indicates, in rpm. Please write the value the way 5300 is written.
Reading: 5750
